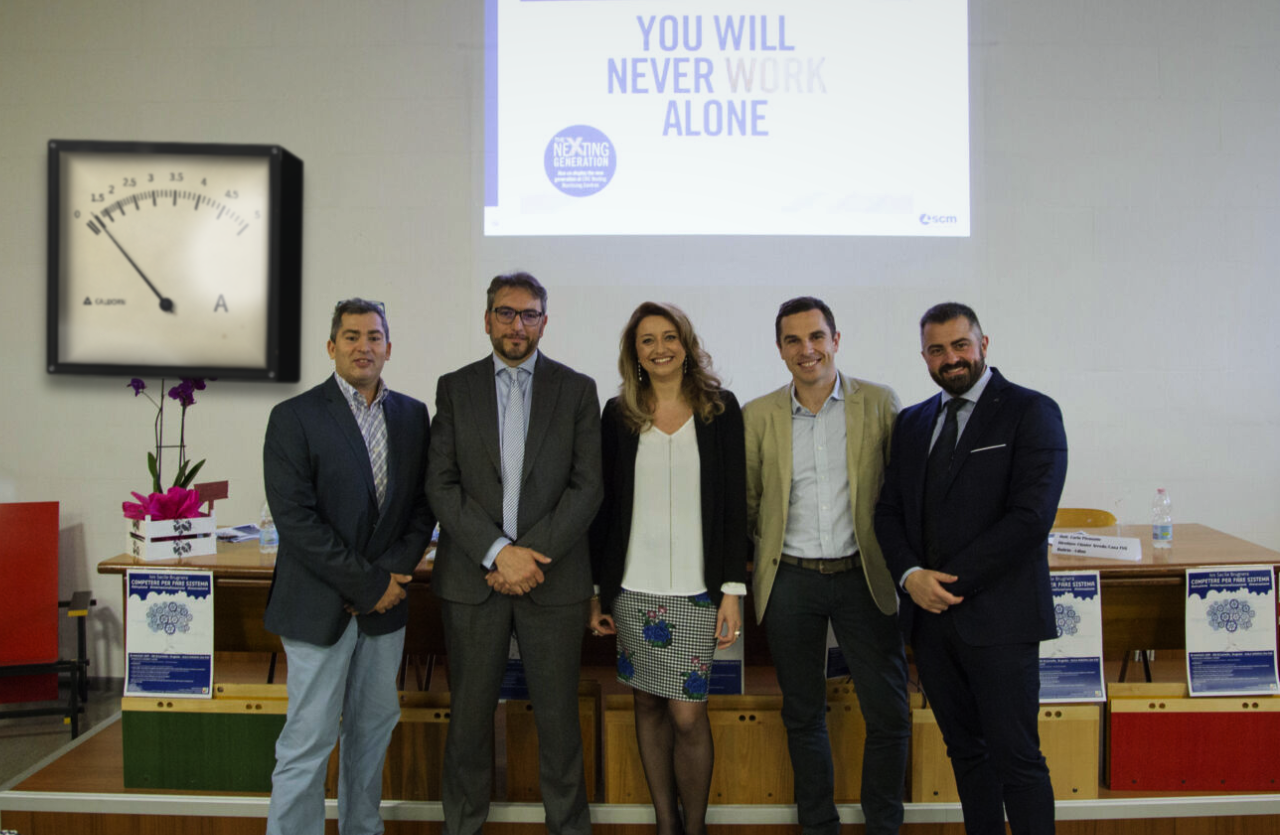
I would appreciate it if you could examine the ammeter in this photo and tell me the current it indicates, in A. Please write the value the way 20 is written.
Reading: 1
